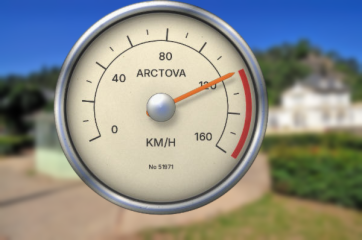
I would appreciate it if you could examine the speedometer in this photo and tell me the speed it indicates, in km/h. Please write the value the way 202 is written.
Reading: 120
